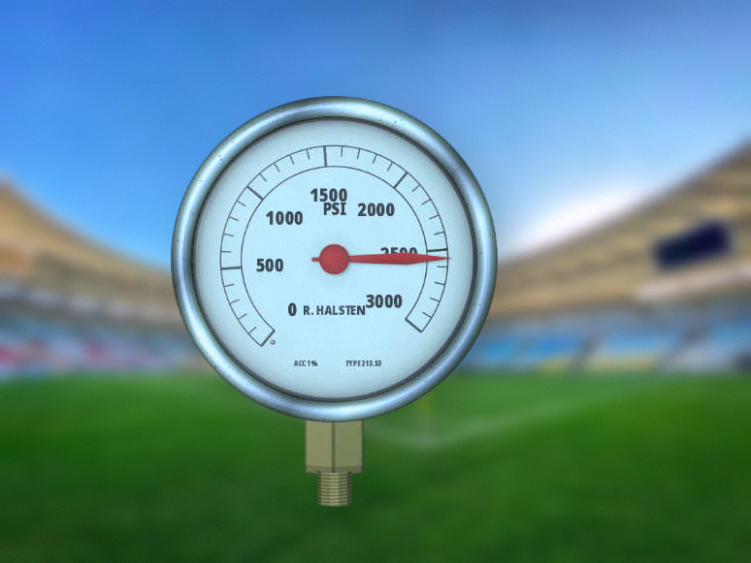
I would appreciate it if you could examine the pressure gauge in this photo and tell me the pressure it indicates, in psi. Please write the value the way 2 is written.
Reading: 2550
